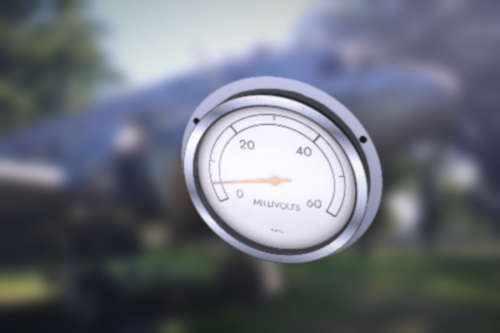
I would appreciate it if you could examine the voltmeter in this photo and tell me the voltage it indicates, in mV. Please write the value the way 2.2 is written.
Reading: 5
